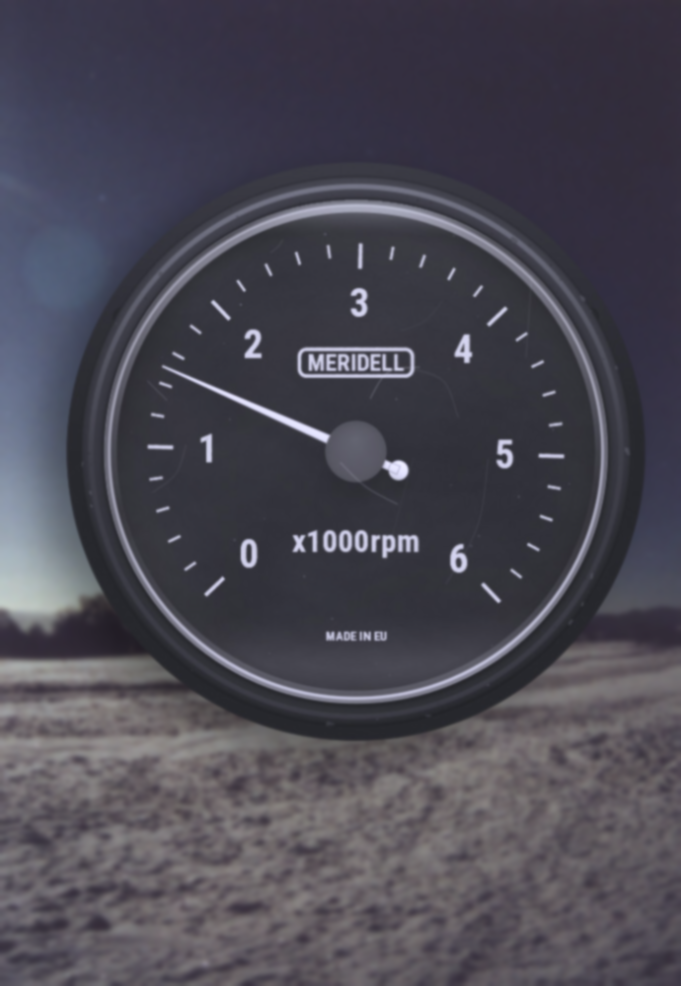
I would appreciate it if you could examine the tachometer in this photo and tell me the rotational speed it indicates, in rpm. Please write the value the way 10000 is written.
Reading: 1500
